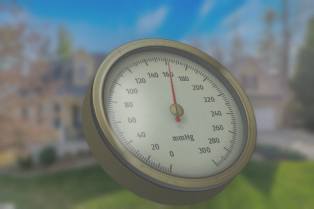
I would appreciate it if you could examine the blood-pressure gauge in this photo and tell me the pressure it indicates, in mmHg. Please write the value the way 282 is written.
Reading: 160
